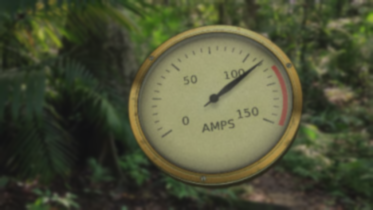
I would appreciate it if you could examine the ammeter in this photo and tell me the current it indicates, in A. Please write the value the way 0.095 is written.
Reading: 110
